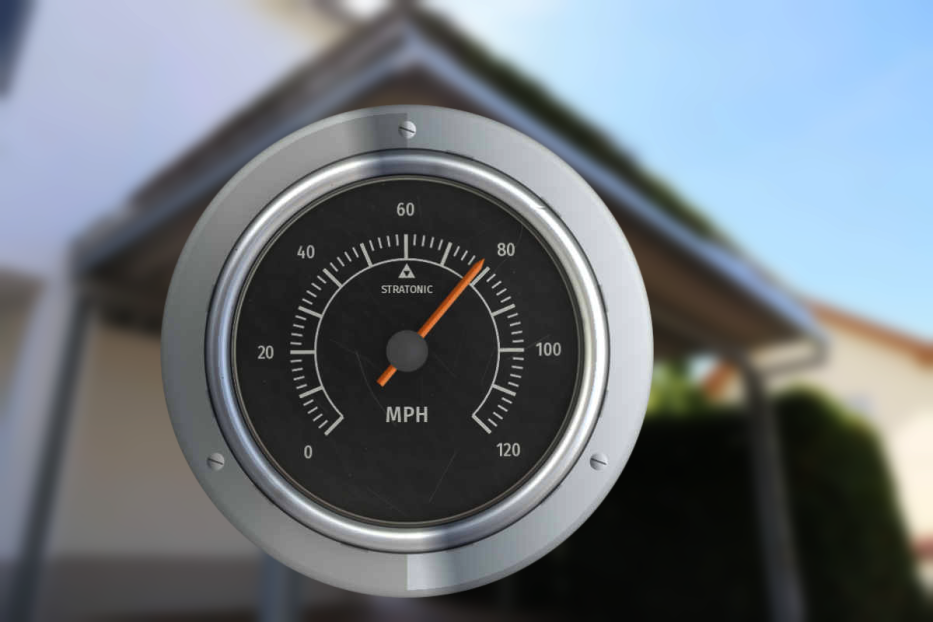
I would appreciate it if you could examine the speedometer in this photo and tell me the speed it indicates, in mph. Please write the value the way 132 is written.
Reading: 78
